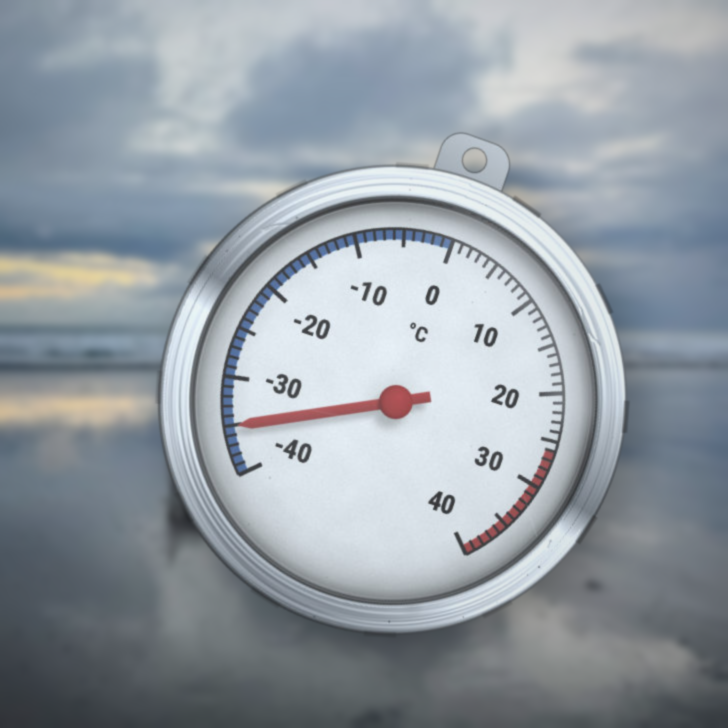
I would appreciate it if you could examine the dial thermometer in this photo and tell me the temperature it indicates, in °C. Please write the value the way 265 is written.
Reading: -35
